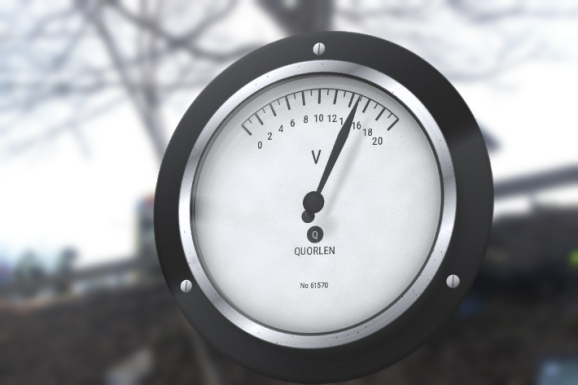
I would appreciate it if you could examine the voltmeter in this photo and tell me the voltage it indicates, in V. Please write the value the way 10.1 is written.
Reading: 15
